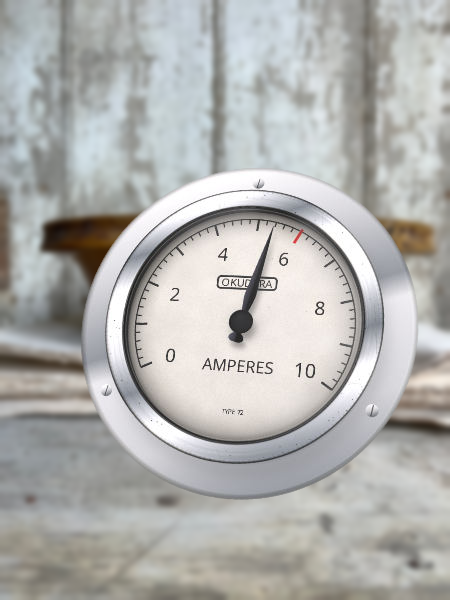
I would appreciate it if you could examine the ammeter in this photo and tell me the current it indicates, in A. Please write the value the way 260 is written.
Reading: 5.4
